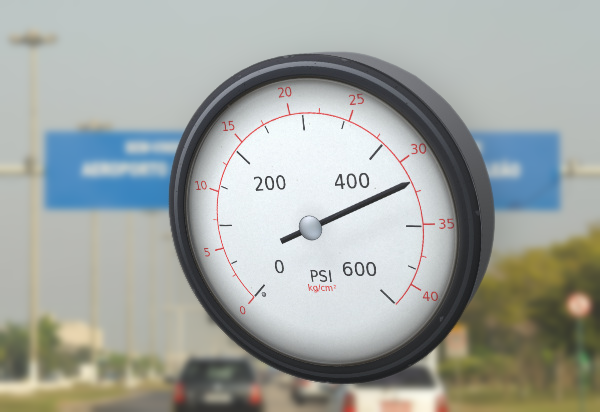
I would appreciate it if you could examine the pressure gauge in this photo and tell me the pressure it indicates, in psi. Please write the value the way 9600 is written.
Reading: 450
